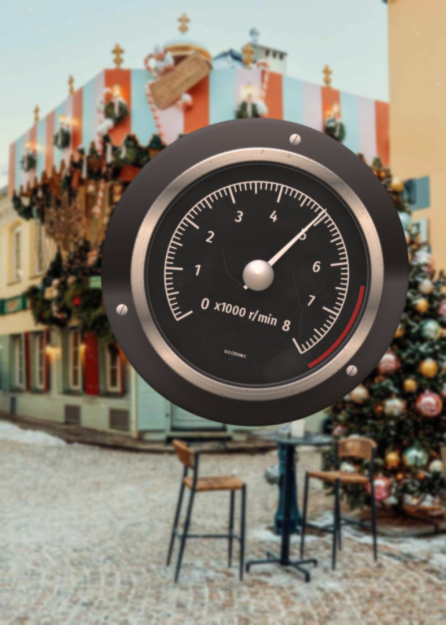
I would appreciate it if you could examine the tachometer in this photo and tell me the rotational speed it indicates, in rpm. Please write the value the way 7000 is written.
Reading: 4900
